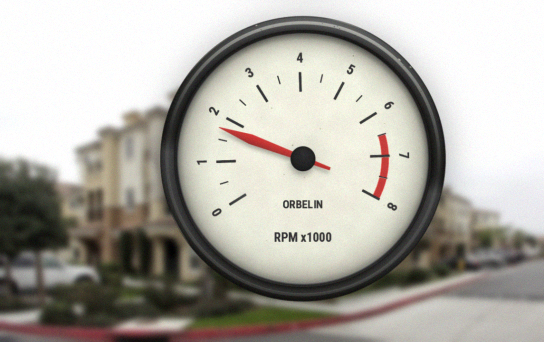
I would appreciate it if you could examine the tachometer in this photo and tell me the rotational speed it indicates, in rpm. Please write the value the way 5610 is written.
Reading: 1750
